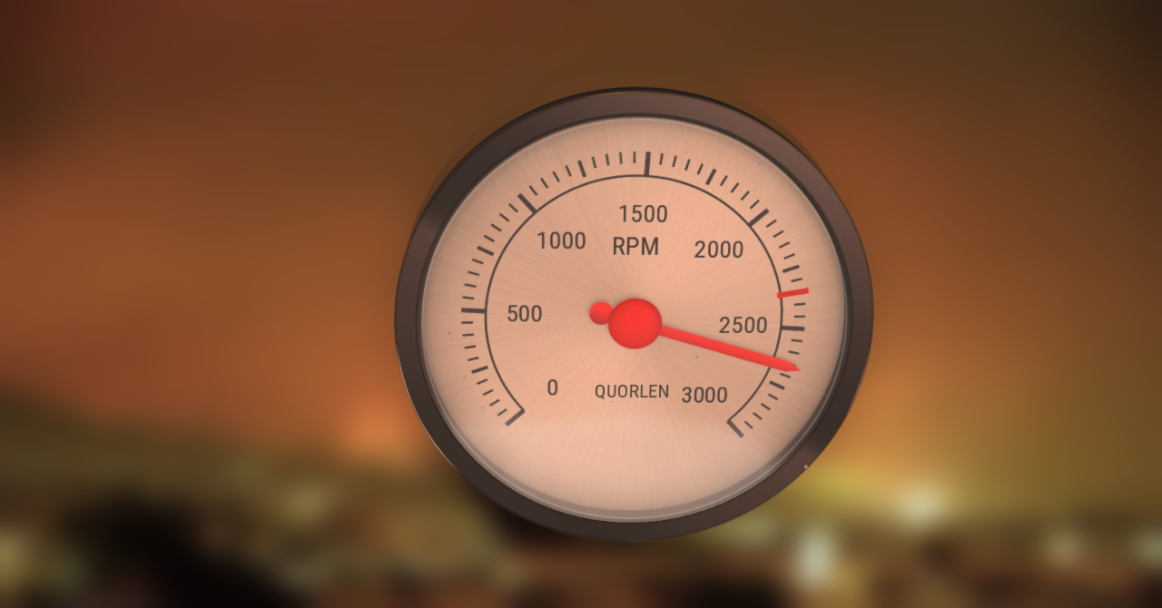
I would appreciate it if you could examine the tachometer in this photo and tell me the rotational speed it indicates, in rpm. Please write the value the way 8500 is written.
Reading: 2650
